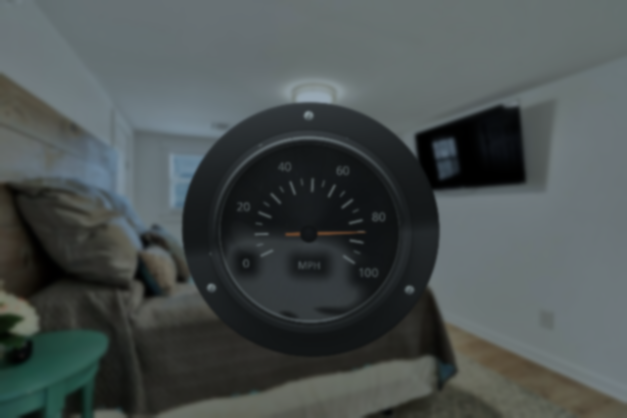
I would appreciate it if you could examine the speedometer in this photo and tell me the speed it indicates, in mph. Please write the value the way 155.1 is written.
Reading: 85
